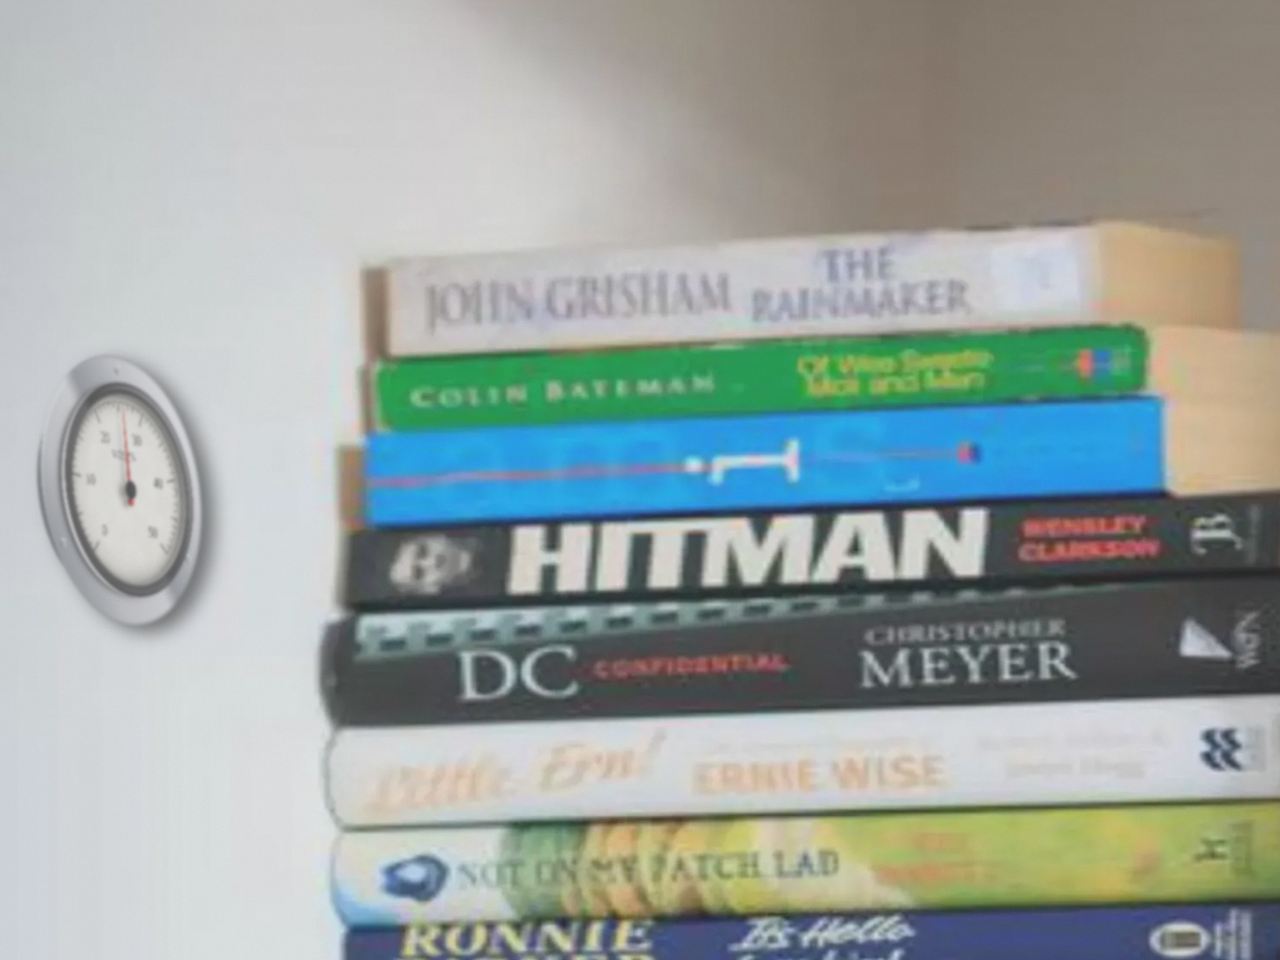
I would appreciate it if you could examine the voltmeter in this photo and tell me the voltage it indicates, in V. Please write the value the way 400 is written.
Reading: 25
